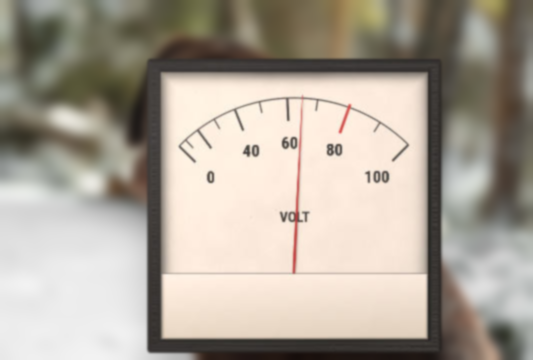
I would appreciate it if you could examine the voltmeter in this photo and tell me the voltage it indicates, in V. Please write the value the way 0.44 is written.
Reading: 65
